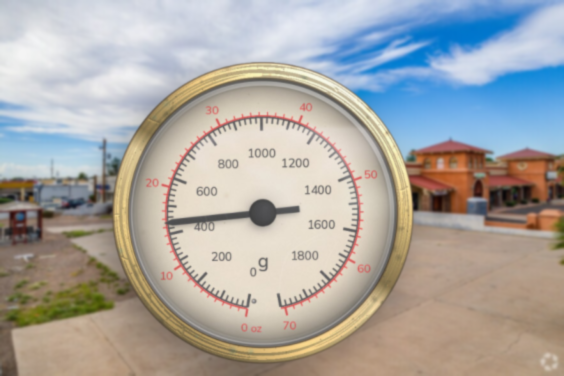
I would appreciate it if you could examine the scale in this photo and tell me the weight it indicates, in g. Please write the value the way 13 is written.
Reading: 440
